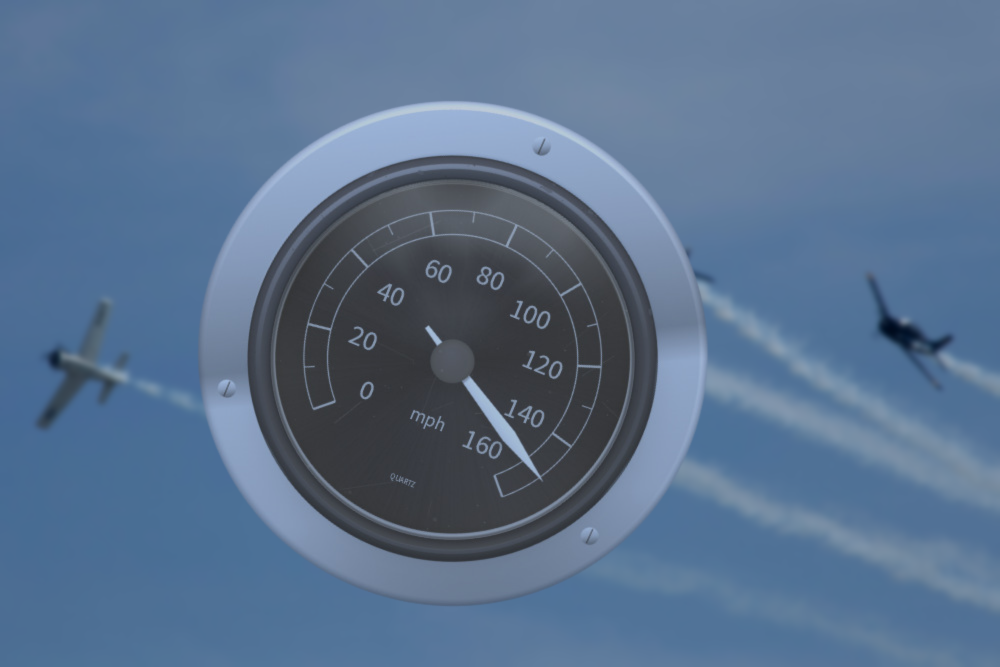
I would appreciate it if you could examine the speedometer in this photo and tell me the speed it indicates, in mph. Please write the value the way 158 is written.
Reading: 150
